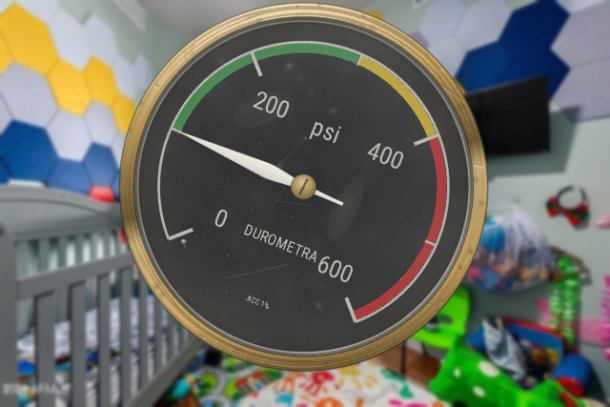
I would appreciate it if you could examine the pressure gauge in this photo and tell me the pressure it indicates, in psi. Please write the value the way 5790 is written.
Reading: 100
